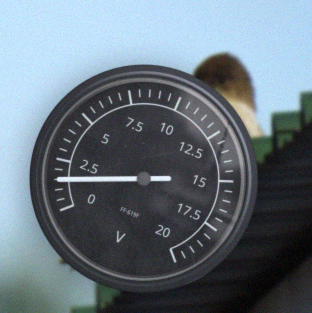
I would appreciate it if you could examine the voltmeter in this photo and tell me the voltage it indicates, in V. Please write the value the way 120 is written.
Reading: 1.5
